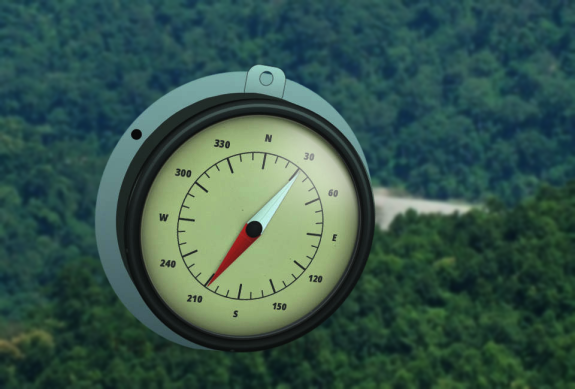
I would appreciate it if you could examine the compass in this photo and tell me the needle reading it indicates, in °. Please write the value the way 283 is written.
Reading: 210
